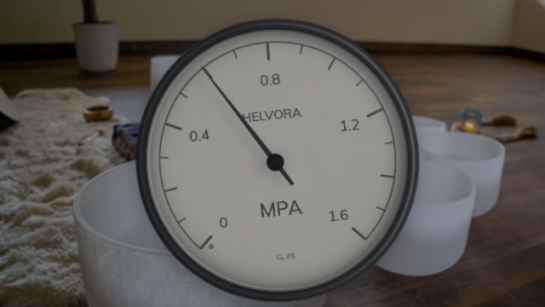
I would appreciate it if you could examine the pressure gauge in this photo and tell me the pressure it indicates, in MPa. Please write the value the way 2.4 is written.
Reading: 0.6
